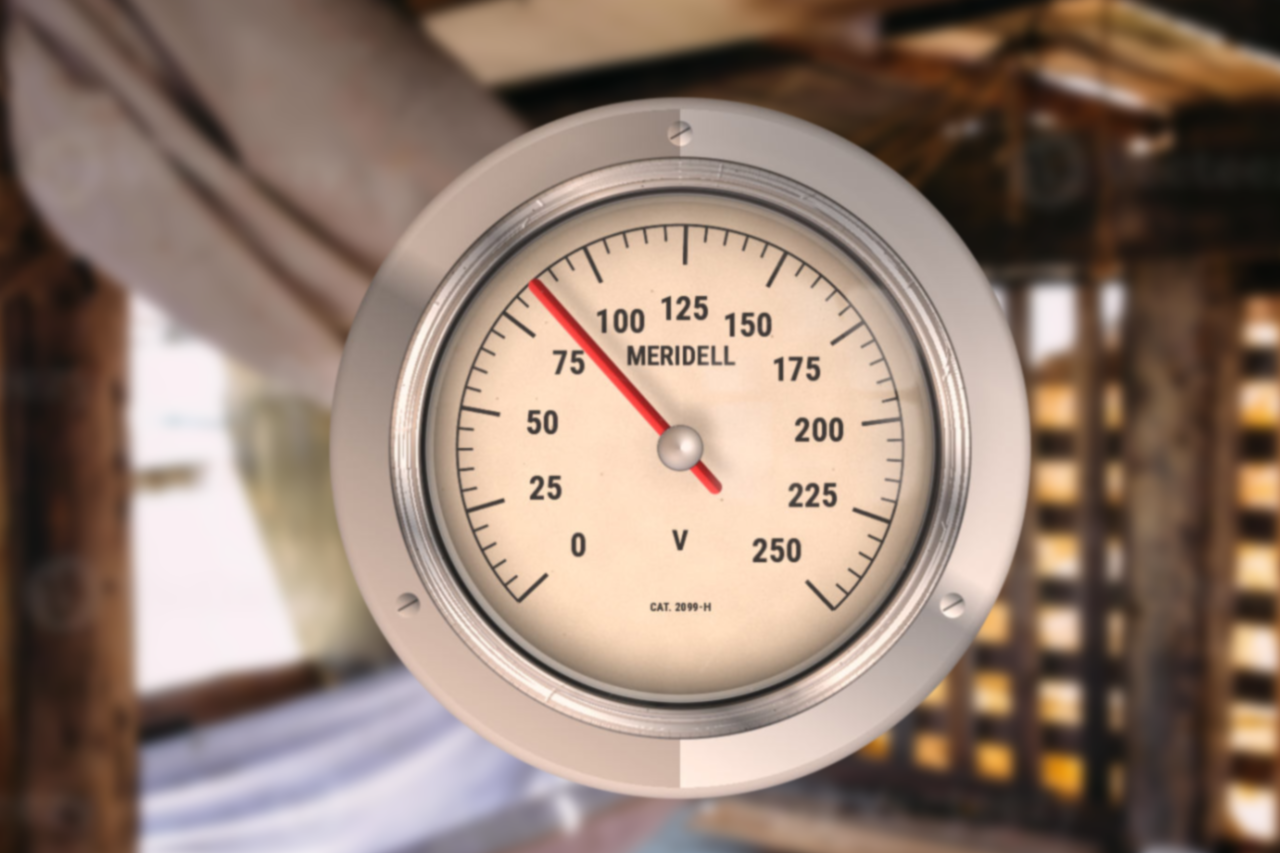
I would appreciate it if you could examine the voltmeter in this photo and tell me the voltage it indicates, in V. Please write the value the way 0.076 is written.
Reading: 85
